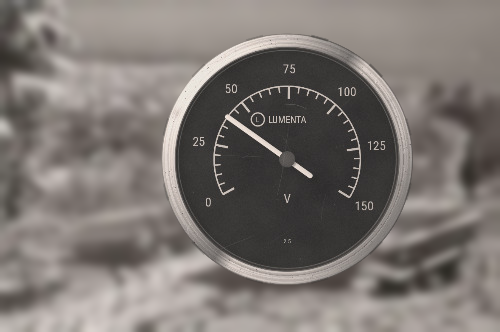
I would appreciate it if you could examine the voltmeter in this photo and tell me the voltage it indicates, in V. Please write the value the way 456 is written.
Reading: 40
